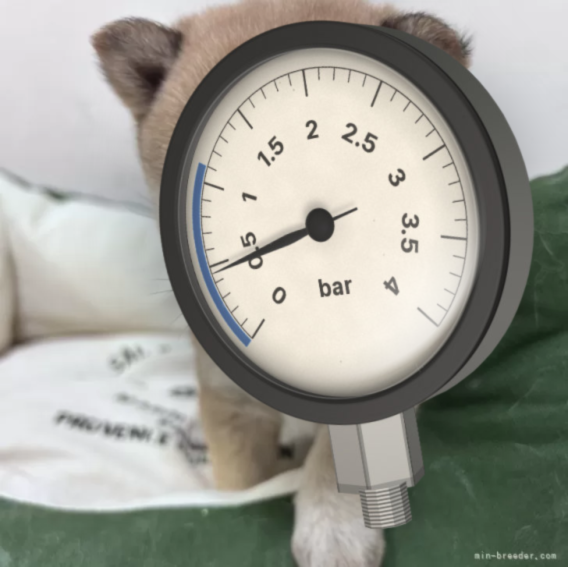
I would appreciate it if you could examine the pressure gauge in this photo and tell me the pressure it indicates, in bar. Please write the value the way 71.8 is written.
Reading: 0.45
